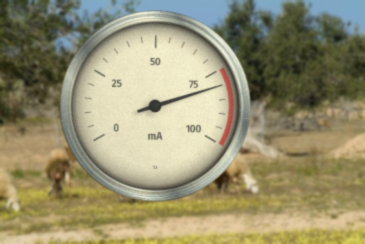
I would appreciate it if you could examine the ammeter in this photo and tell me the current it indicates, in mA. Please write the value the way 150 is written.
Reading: 80
